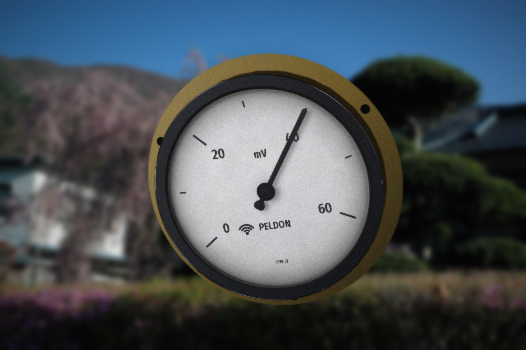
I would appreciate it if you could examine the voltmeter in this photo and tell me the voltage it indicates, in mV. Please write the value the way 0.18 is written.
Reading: 40
